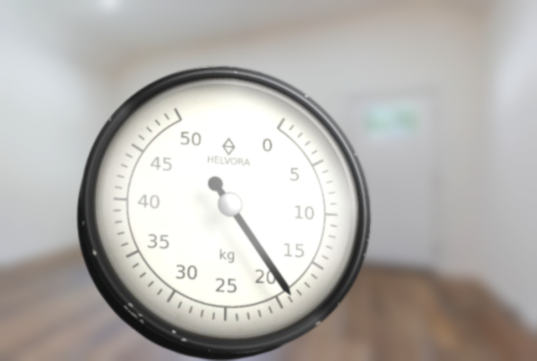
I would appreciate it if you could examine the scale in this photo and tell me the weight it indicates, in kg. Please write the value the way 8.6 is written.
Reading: 19
